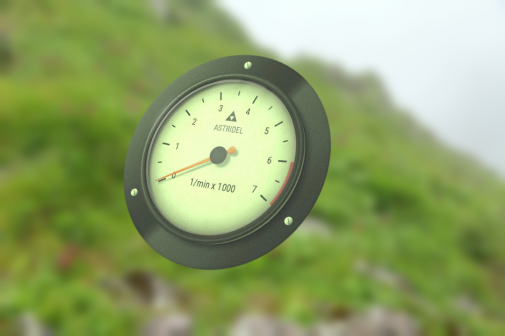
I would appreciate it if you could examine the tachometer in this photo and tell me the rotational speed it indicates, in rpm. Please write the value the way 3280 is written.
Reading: 0
